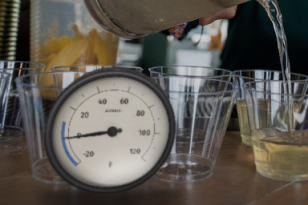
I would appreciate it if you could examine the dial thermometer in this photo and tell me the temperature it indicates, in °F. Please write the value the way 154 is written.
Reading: 0
